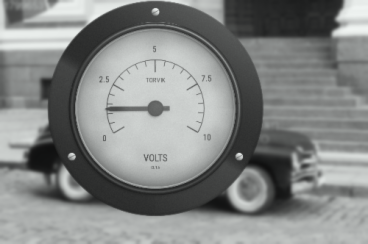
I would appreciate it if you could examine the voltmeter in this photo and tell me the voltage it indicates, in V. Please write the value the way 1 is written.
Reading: 1.25
